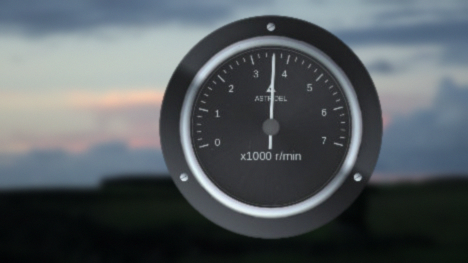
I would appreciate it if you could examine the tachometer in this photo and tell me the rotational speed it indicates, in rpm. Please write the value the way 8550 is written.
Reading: 3600
